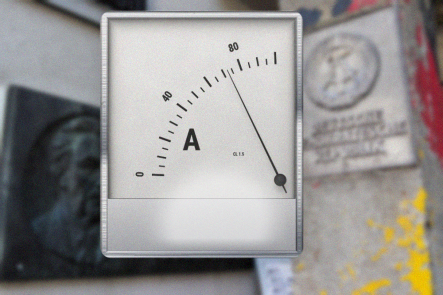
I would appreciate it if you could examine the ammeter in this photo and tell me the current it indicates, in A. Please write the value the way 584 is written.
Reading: 72.5
